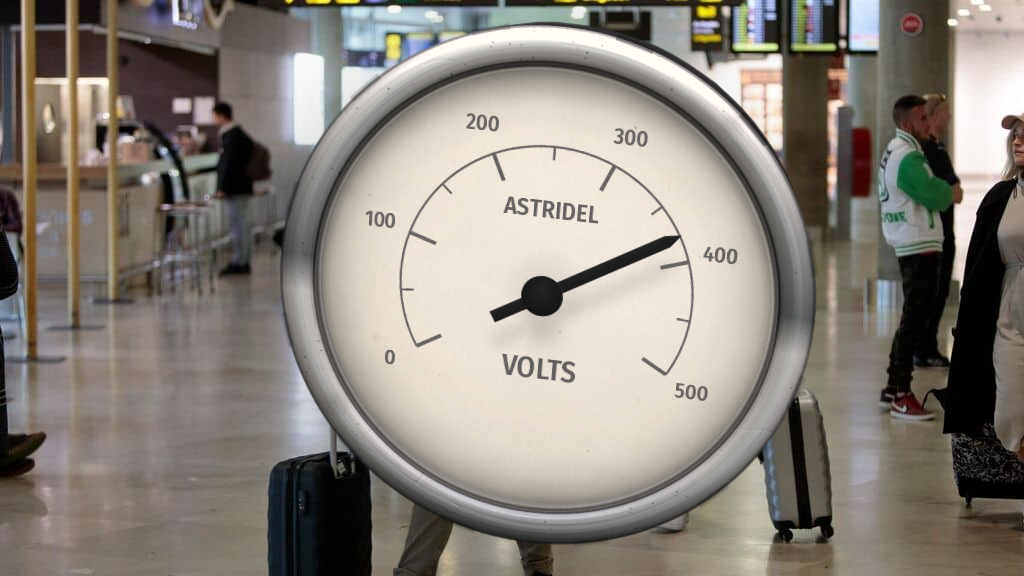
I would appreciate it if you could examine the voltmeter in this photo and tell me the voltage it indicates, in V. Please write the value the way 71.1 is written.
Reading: 375
